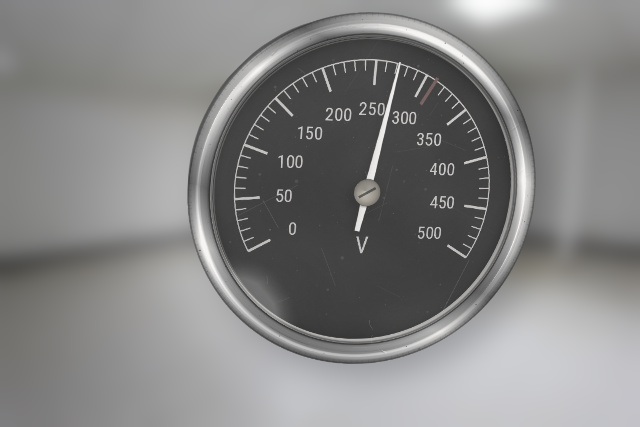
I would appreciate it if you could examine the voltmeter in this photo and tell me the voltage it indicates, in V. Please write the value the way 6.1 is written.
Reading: 270
